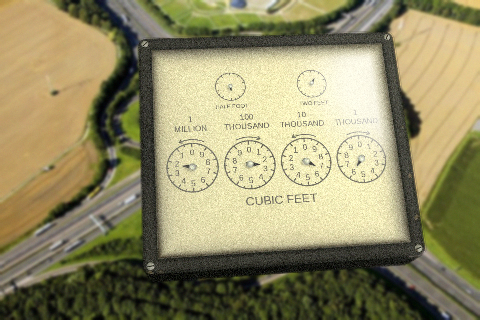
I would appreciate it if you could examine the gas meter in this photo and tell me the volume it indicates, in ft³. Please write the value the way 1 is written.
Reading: 226600
